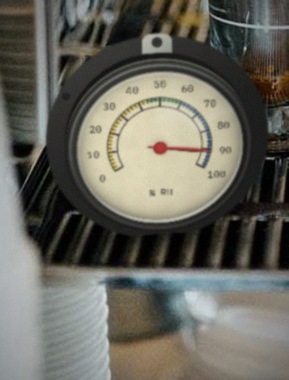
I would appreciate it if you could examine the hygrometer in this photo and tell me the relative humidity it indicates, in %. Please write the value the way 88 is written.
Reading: 90
